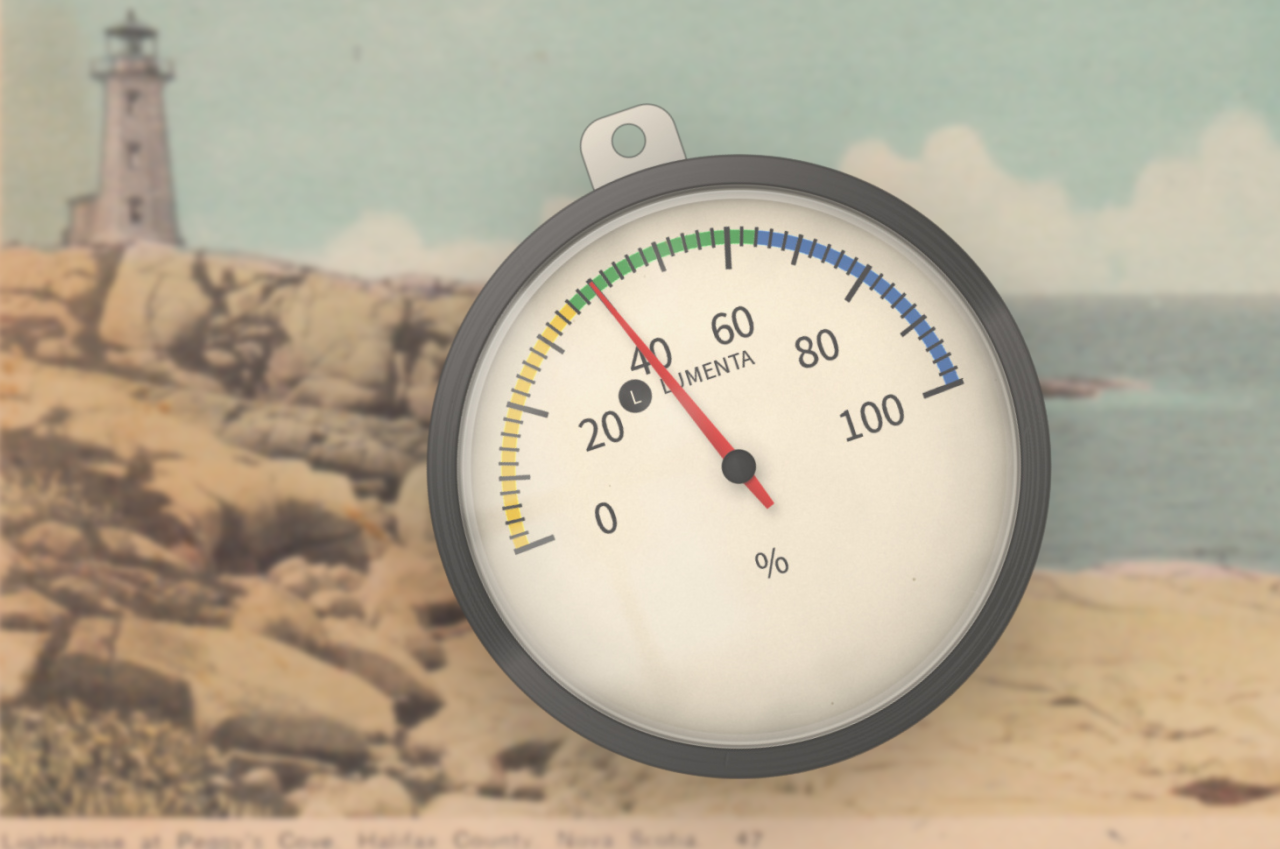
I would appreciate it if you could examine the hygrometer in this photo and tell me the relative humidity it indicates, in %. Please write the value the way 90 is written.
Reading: 40
